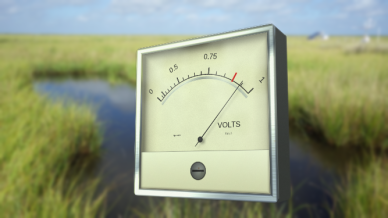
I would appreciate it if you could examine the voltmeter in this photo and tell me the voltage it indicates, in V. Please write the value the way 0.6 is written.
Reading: 0.95
